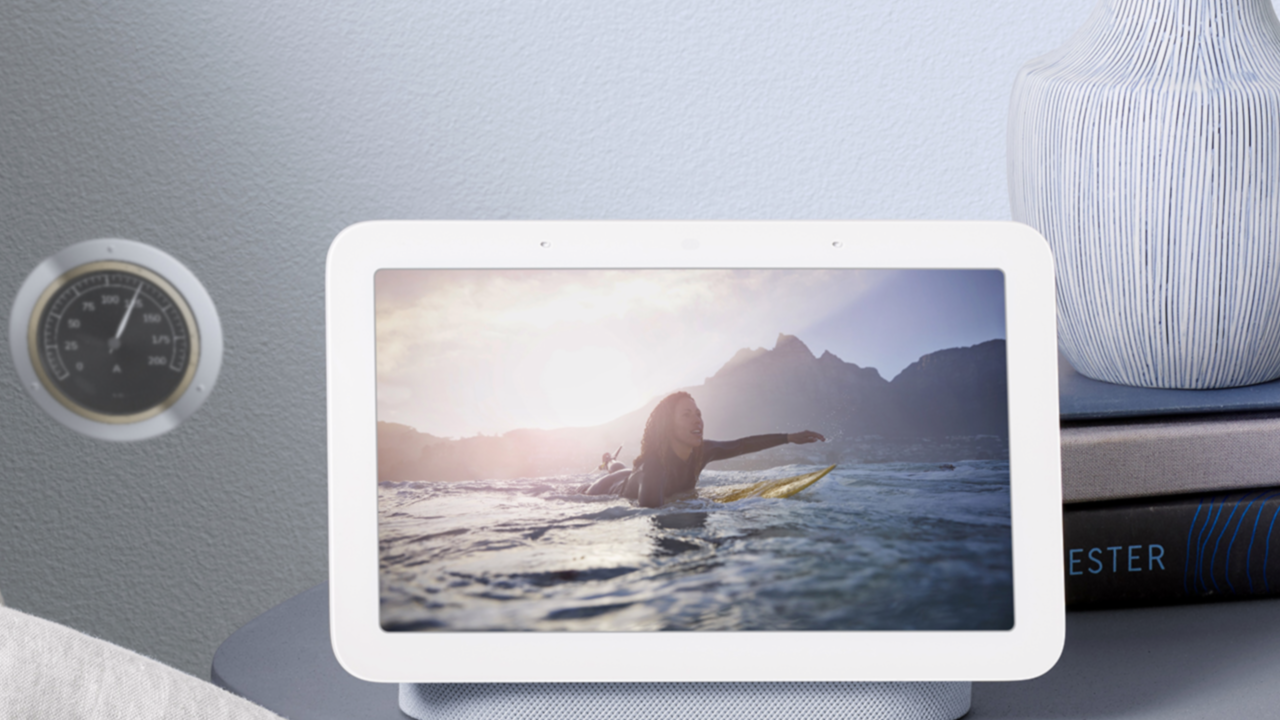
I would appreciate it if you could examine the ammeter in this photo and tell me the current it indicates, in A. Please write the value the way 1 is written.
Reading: 125
